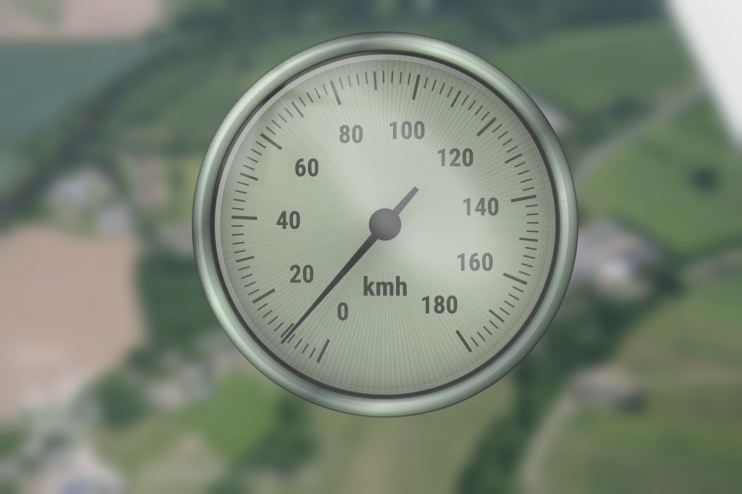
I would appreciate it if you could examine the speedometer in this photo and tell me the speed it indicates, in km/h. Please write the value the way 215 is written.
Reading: 9
